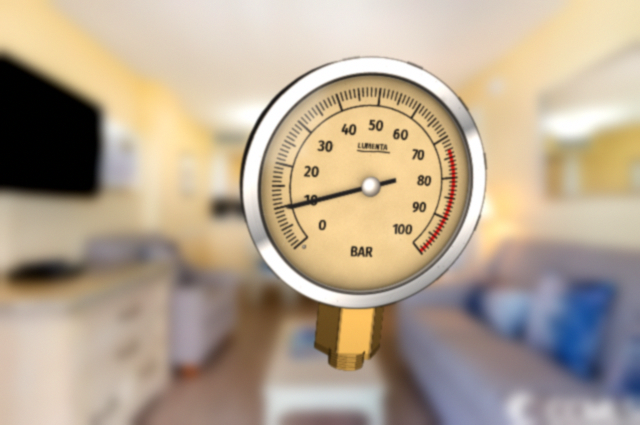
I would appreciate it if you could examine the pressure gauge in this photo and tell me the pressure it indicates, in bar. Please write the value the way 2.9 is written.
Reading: 10
